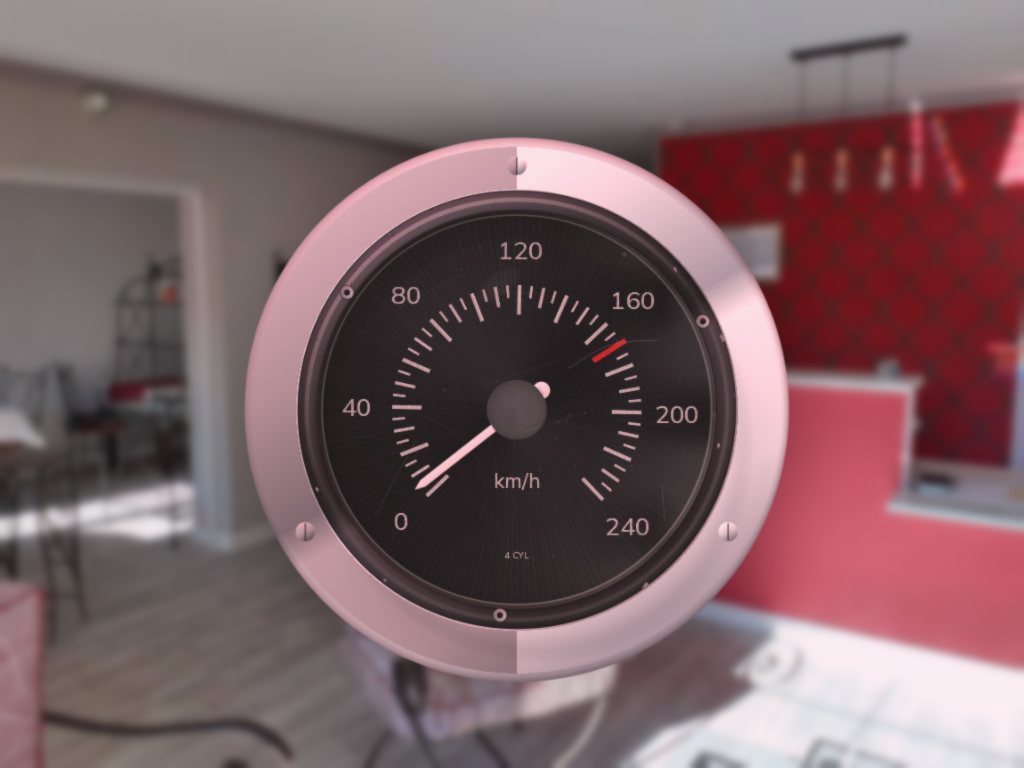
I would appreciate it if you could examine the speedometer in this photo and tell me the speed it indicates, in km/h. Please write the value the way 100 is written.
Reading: 5
